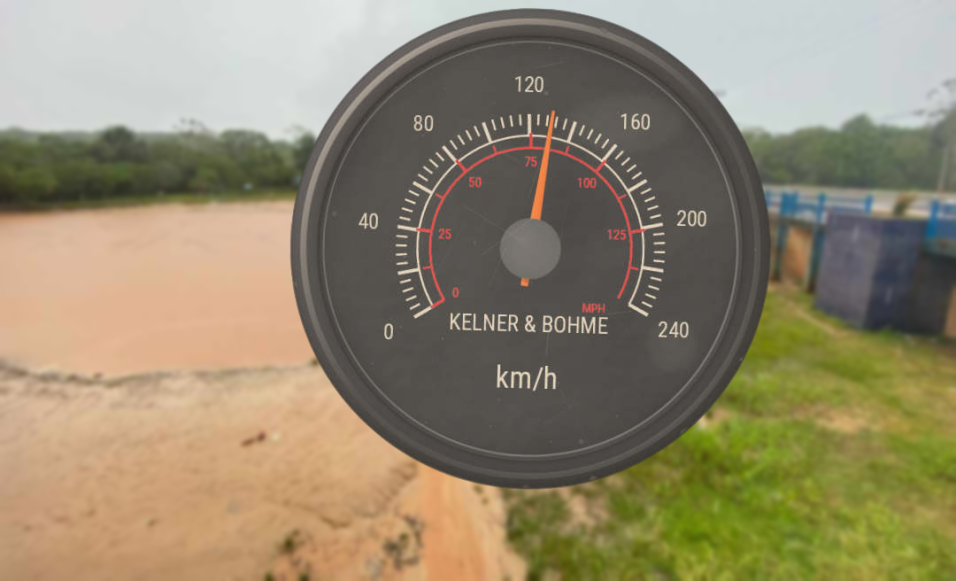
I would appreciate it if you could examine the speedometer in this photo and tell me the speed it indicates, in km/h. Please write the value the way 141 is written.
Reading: 130
